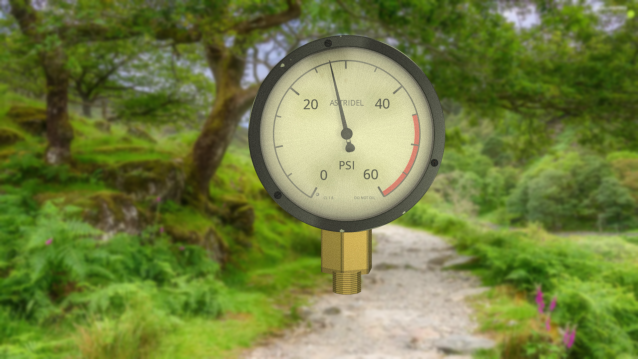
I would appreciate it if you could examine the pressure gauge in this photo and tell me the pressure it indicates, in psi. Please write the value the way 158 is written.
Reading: 27.5
